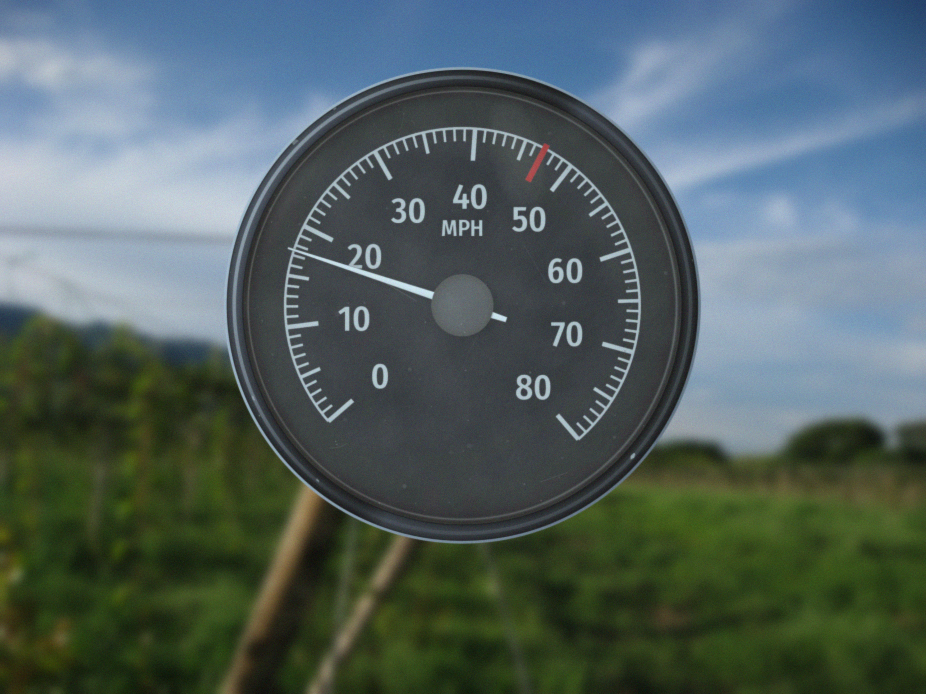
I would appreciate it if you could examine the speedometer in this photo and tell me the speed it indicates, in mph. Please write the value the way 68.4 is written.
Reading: 17.5
